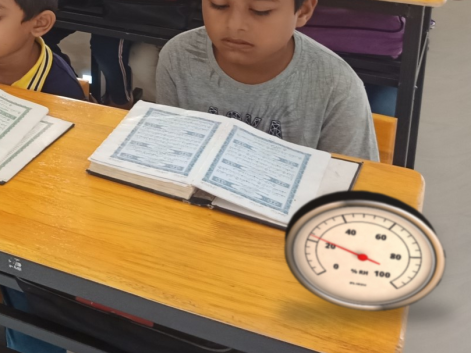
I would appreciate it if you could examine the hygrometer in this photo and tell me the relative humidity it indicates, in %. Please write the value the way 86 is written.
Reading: 24
